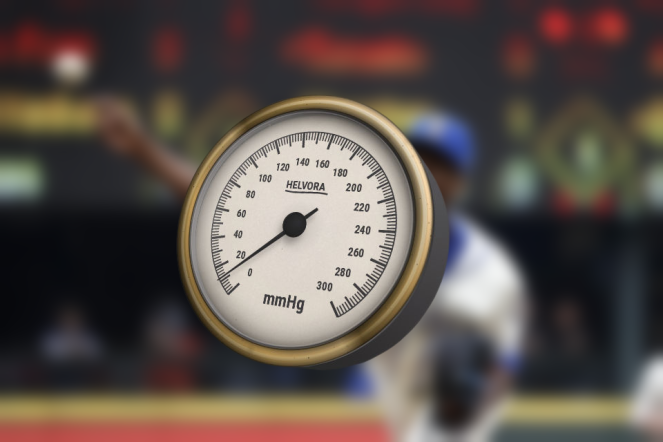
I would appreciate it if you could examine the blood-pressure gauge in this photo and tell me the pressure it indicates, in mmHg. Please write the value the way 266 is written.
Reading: 10
